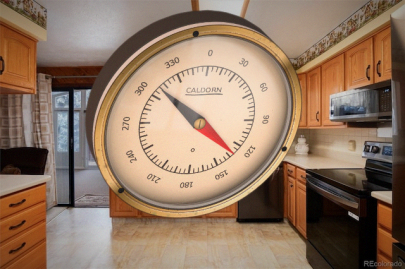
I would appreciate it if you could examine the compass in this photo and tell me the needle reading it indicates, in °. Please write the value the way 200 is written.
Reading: 130
